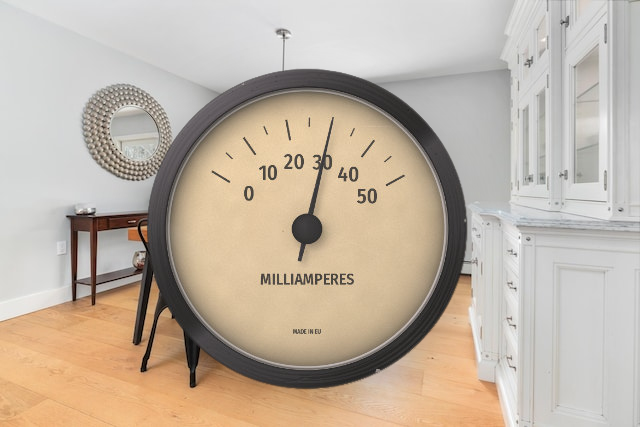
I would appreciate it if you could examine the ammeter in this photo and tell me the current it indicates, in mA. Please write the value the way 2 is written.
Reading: 30
